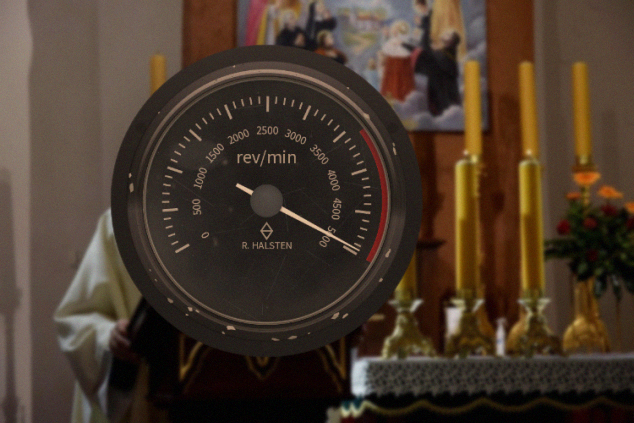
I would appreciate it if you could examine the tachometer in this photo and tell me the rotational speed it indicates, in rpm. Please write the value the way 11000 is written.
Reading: 4950
